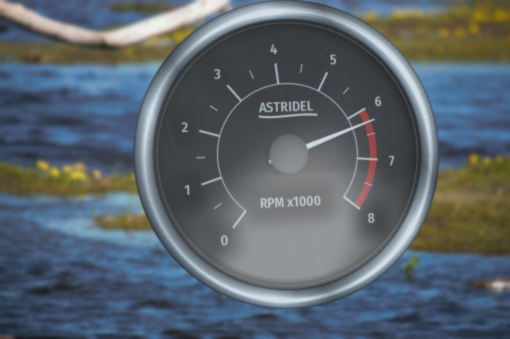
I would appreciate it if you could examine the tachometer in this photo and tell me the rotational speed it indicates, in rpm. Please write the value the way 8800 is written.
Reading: 6250
